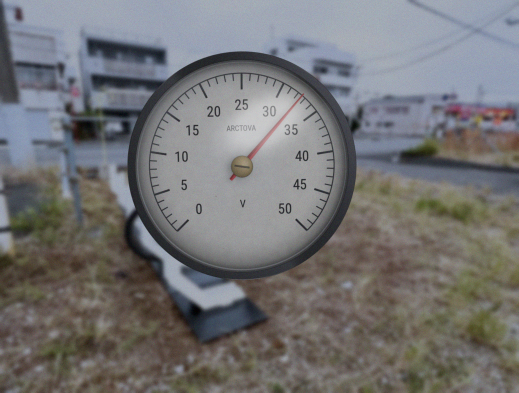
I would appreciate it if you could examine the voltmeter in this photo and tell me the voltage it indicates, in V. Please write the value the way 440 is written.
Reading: 32.5
